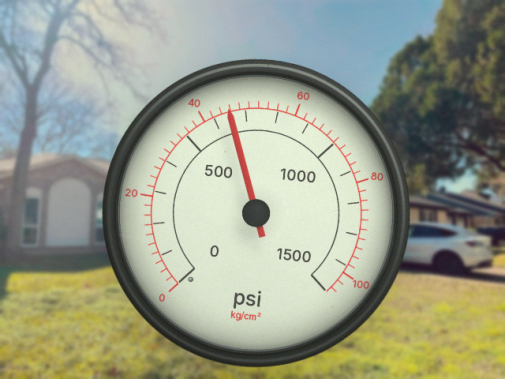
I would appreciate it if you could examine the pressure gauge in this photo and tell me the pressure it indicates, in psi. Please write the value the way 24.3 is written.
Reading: 650
